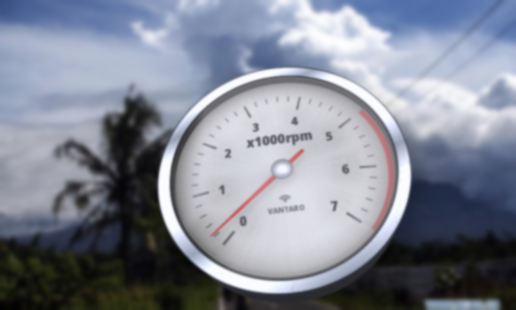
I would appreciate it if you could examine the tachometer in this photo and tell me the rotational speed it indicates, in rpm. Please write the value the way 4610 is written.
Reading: 200
